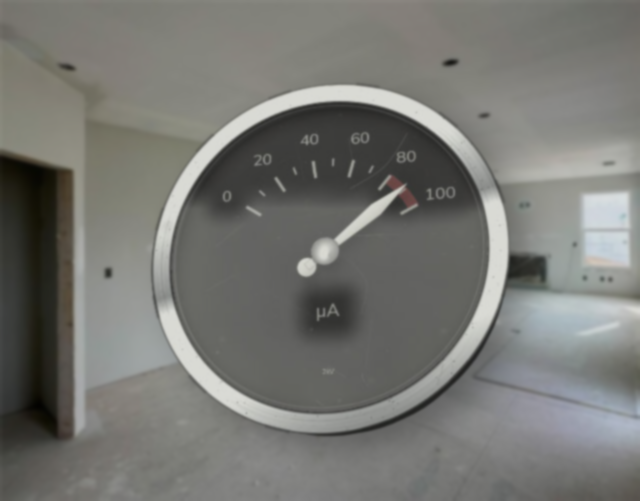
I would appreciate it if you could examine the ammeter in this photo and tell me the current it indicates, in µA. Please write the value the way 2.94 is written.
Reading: 90
